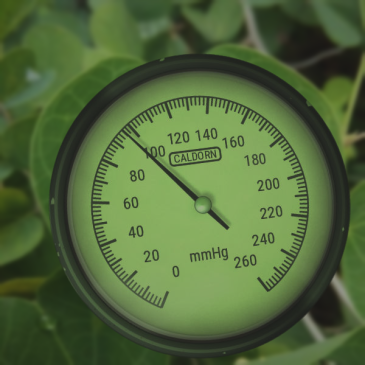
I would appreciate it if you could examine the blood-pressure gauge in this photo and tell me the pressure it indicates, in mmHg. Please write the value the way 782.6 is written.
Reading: 96
